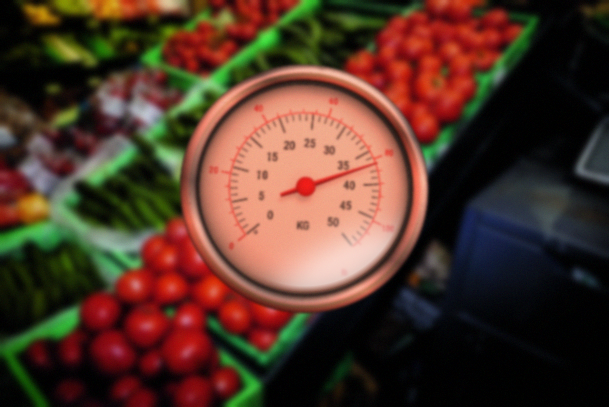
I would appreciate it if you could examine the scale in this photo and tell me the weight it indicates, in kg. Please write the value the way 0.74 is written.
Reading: 37
